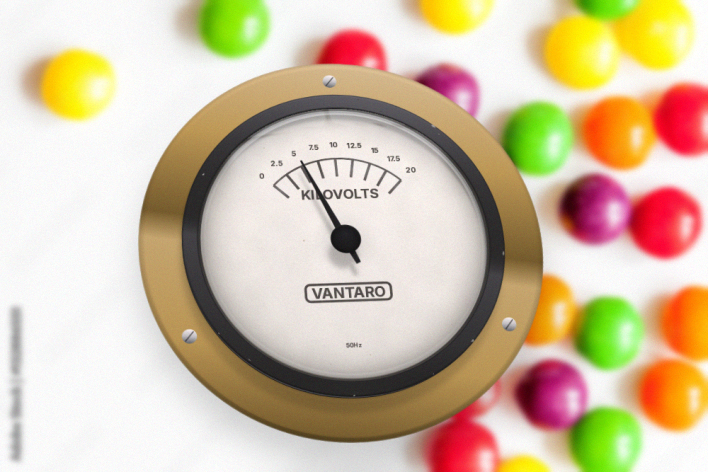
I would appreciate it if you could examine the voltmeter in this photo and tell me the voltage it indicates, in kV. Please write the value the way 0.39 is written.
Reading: 5
